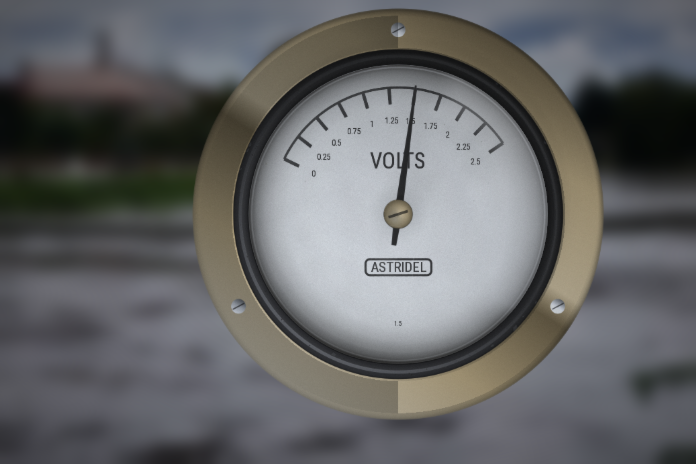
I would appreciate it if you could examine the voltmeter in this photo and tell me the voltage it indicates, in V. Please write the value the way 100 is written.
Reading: 1.5
